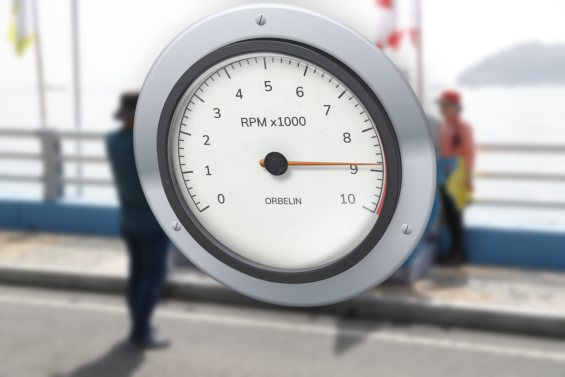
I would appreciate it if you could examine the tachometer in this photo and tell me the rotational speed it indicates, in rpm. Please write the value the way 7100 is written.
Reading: 8800
